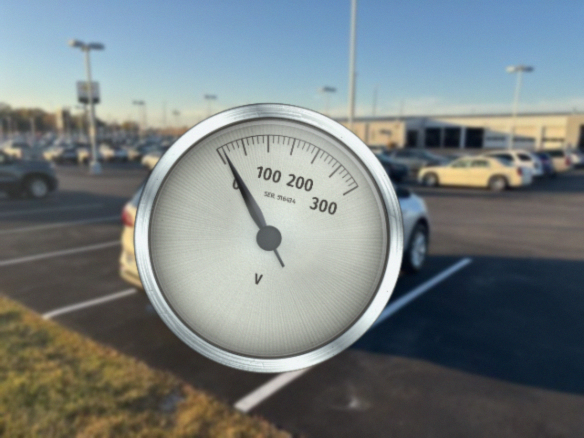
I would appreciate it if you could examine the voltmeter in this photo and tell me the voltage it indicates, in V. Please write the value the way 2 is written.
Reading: 10
